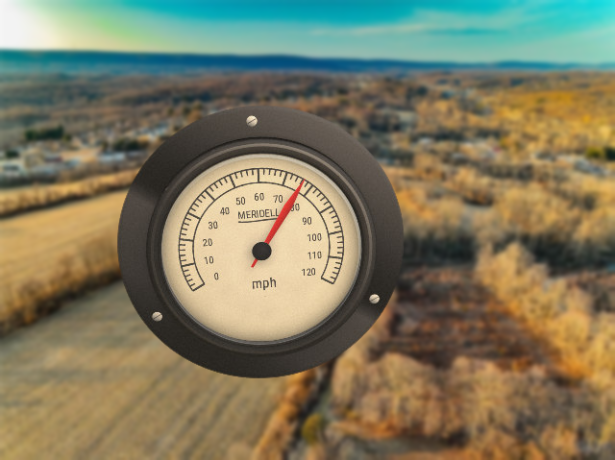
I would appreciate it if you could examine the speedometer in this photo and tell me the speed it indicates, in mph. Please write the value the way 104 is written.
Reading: 76
